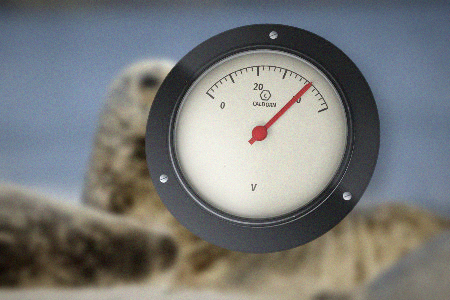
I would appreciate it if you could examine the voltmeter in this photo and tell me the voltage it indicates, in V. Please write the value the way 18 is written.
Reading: 40
